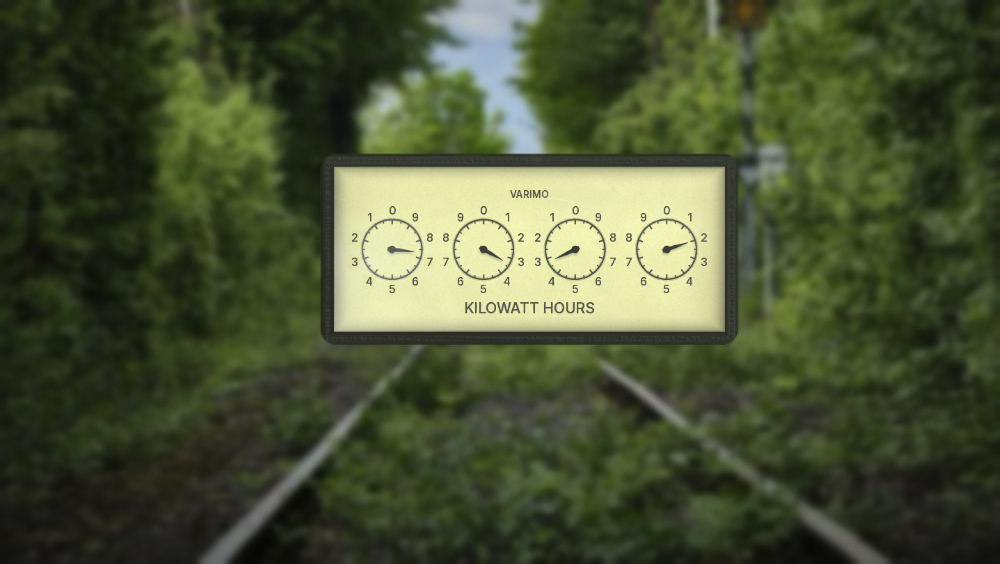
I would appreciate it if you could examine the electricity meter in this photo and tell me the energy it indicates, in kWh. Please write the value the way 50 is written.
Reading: 7332
